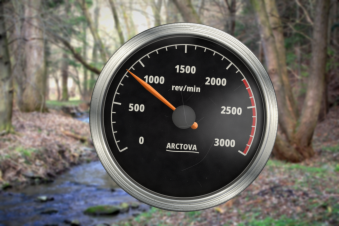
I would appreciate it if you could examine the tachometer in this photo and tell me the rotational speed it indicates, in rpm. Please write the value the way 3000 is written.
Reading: 850
